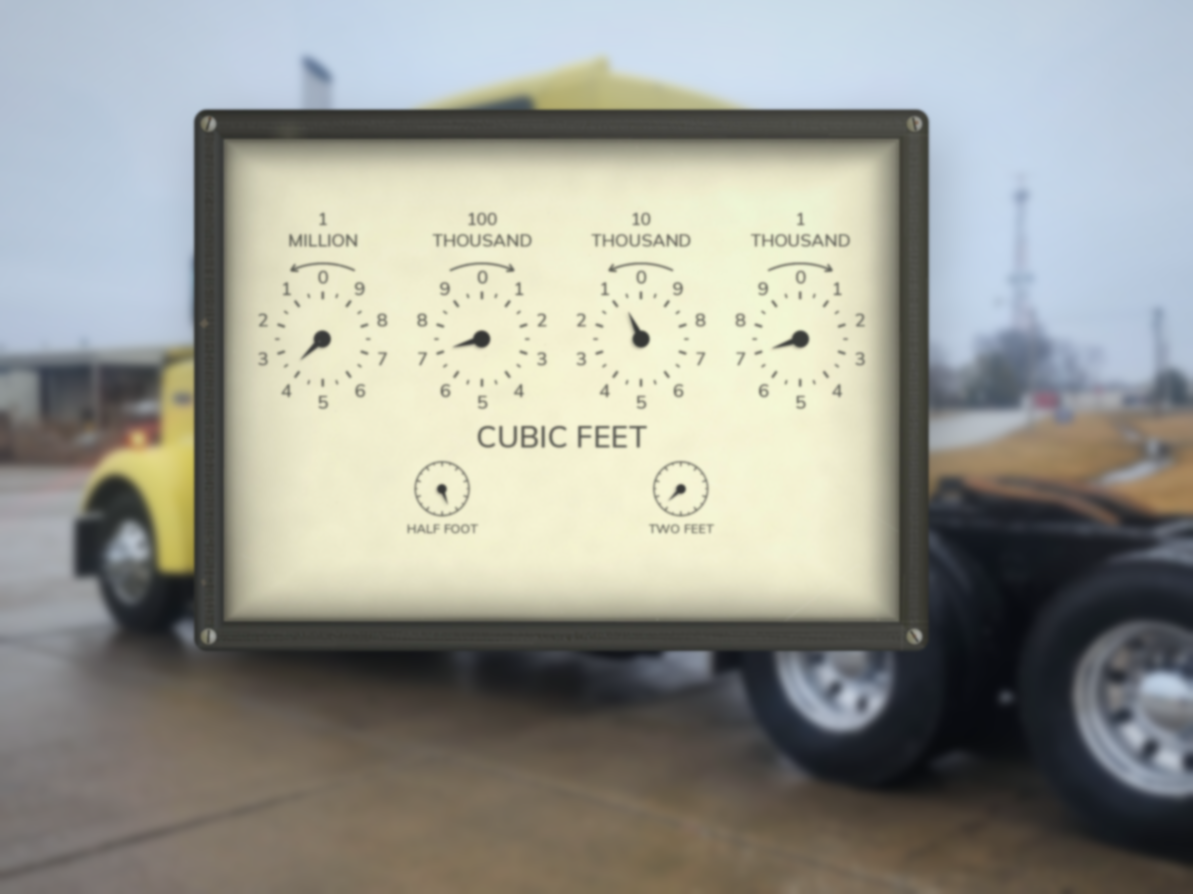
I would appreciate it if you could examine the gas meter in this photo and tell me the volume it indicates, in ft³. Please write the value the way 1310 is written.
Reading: 370700
